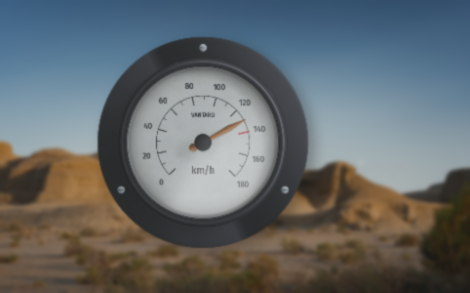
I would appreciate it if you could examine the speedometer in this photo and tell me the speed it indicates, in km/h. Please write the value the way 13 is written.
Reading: 130
